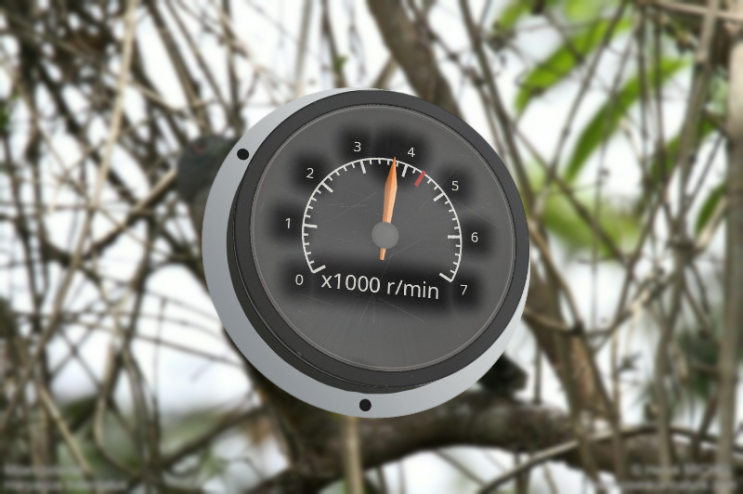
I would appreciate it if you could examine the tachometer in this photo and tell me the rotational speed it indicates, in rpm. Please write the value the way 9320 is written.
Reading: 3700
